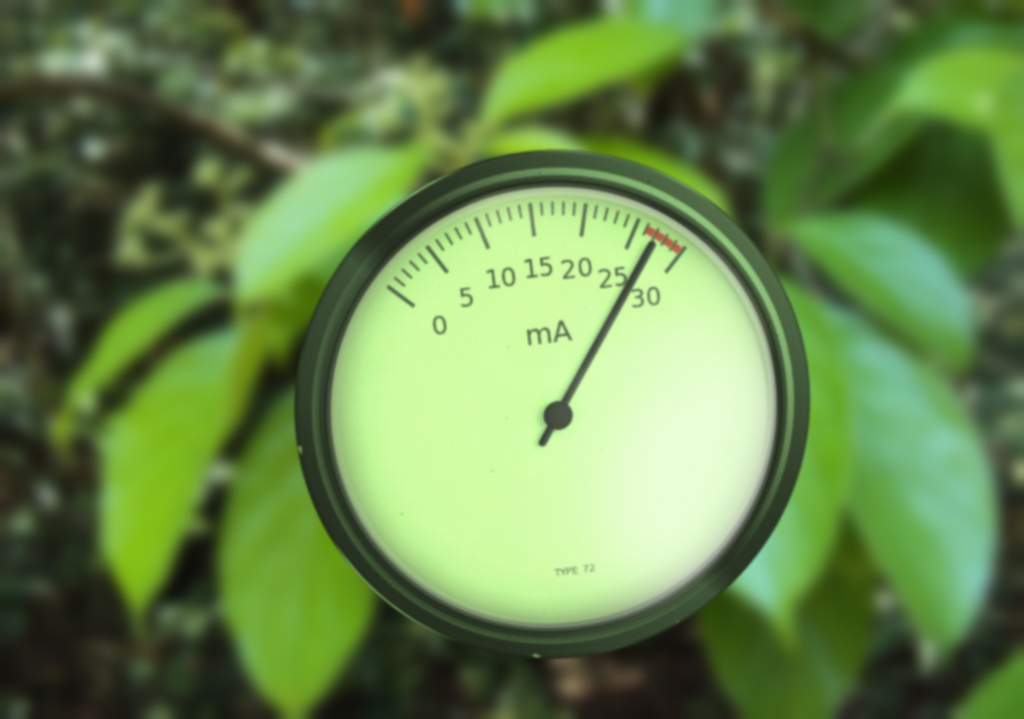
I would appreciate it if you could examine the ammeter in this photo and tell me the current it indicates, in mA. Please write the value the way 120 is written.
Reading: 27
